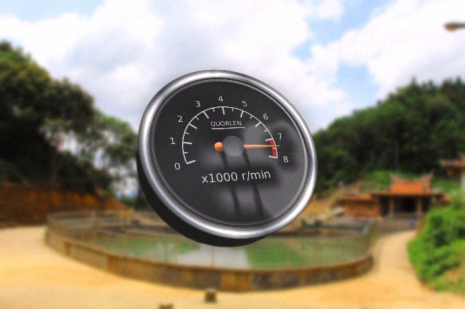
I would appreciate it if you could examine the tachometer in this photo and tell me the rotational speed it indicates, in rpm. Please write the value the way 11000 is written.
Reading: 7500
